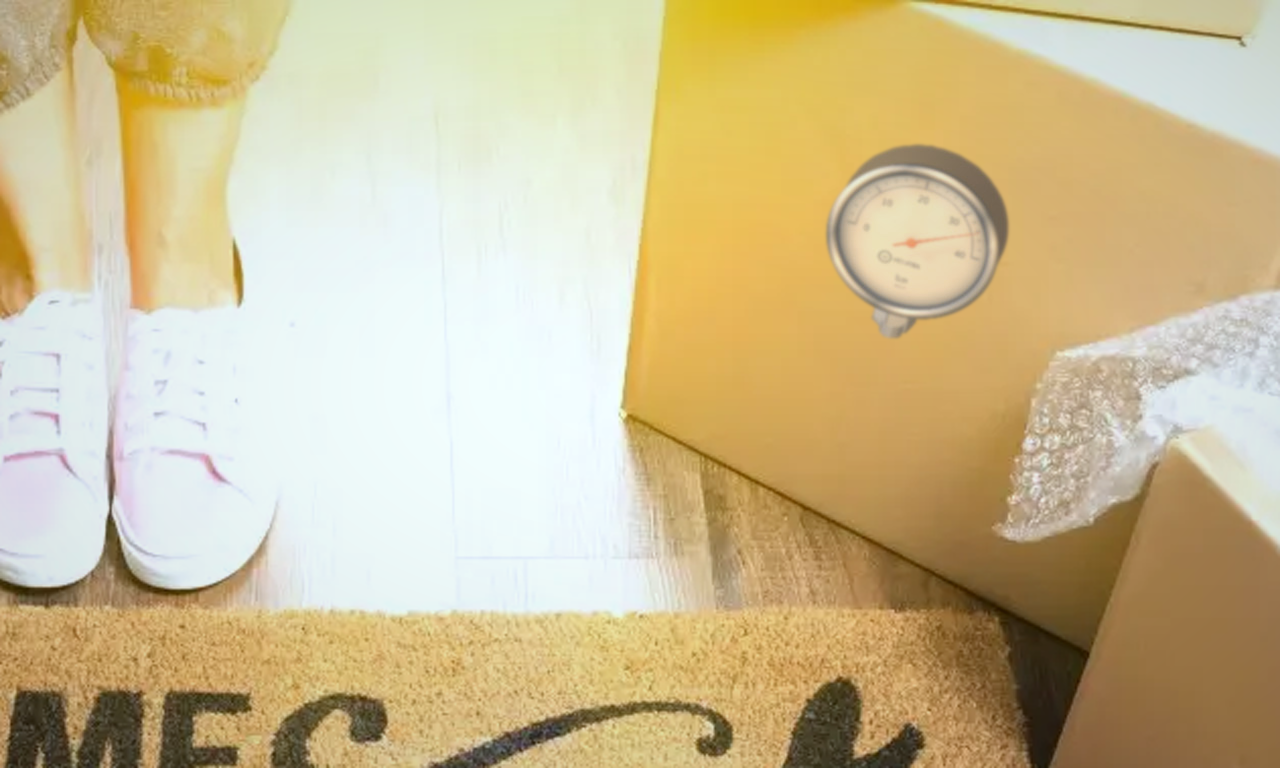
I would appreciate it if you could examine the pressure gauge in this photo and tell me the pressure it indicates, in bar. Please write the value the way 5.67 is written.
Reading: 34
